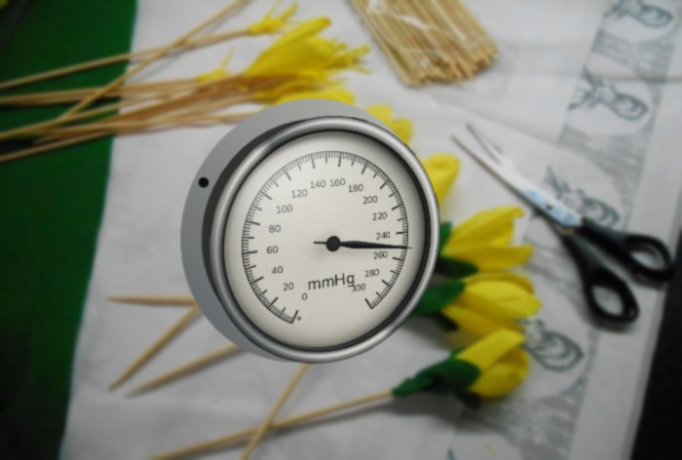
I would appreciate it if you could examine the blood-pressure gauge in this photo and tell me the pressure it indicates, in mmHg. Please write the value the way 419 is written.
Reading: 250
